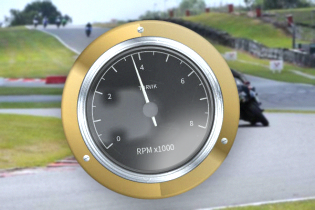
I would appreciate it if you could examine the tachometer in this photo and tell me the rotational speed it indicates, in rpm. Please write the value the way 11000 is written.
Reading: 3750
